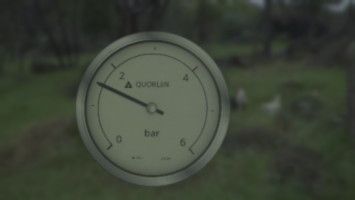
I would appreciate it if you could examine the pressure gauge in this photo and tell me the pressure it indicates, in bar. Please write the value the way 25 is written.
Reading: 1.5
